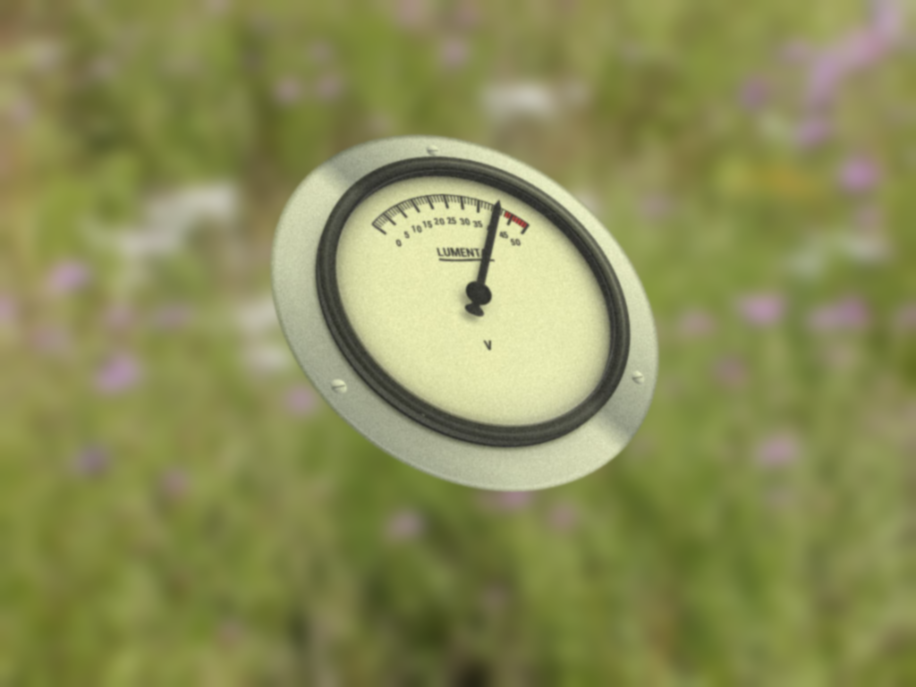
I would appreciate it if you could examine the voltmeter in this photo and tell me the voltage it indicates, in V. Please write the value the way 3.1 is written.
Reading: 40
